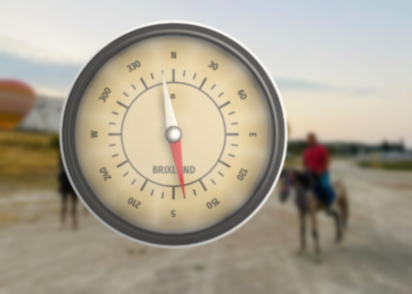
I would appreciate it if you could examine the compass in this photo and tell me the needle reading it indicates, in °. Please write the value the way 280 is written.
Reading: 170
